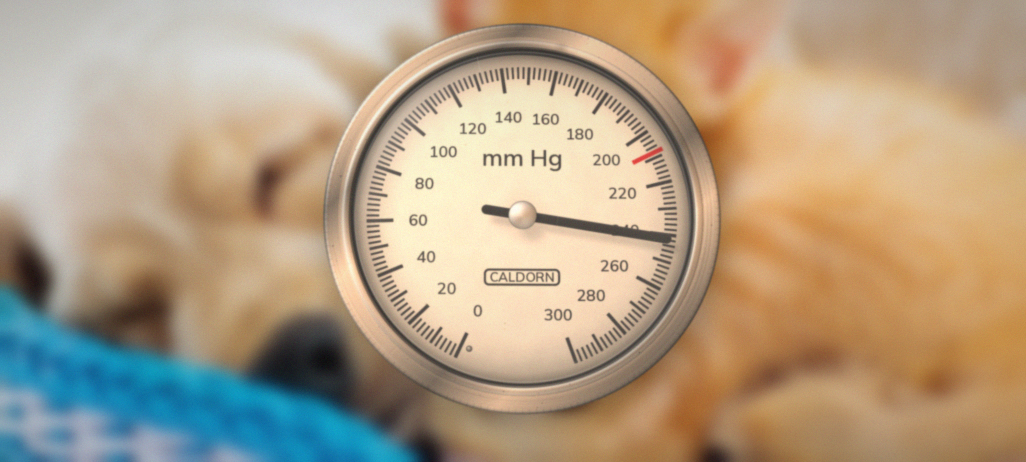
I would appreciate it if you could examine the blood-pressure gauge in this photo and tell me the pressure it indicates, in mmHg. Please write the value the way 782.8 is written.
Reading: 242
